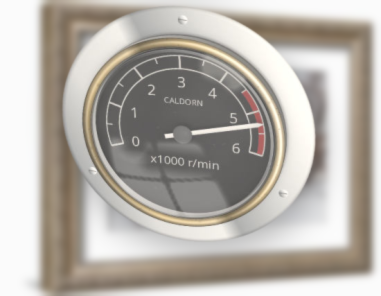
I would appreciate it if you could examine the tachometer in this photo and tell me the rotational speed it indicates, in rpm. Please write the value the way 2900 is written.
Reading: 5250
